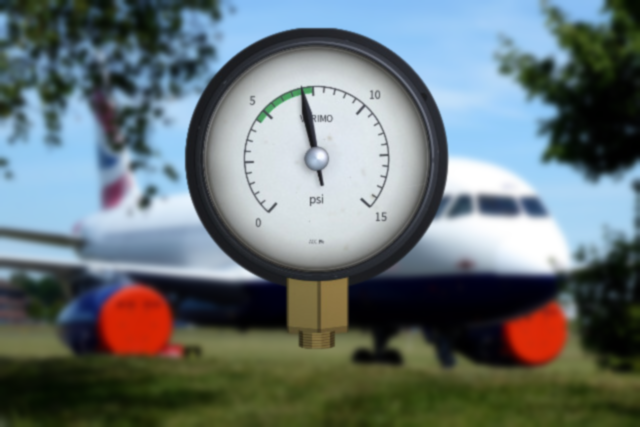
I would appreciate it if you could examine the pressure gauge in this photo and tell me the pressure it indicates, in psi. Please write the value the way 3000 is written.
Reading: 7
